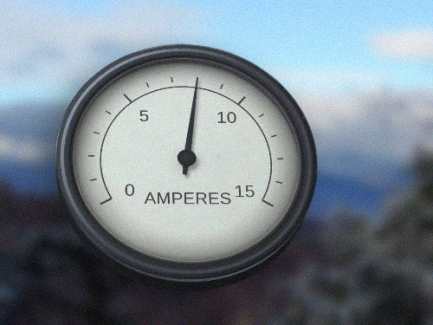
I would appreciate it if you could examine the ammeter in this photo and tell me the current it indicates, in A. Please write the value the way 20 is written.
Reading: 8
